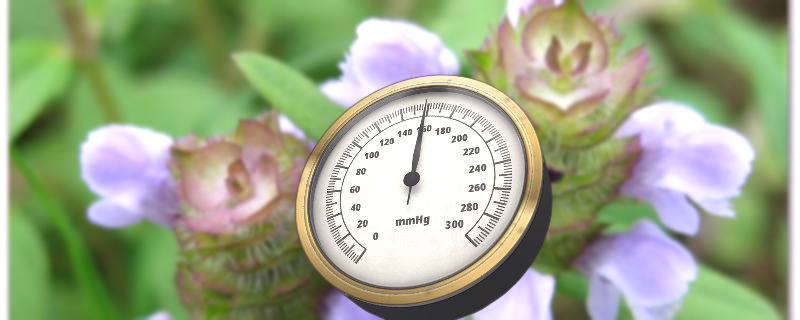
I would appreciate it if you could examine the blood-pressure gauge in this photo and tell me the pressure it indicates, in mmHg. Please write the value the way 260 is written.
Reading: 160
